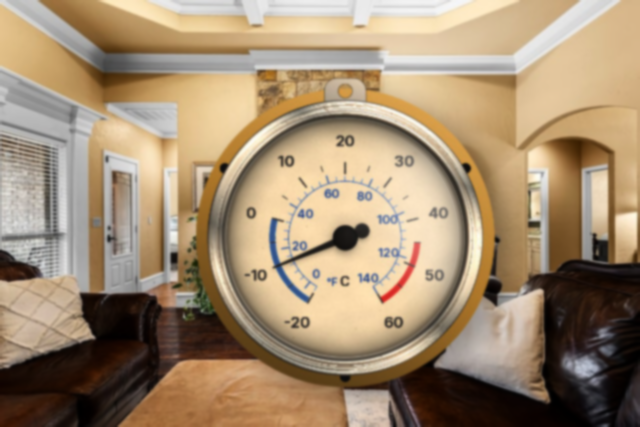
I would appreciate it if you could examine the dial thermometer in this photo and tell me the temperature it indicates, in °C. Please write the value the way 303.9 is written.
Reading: -10
